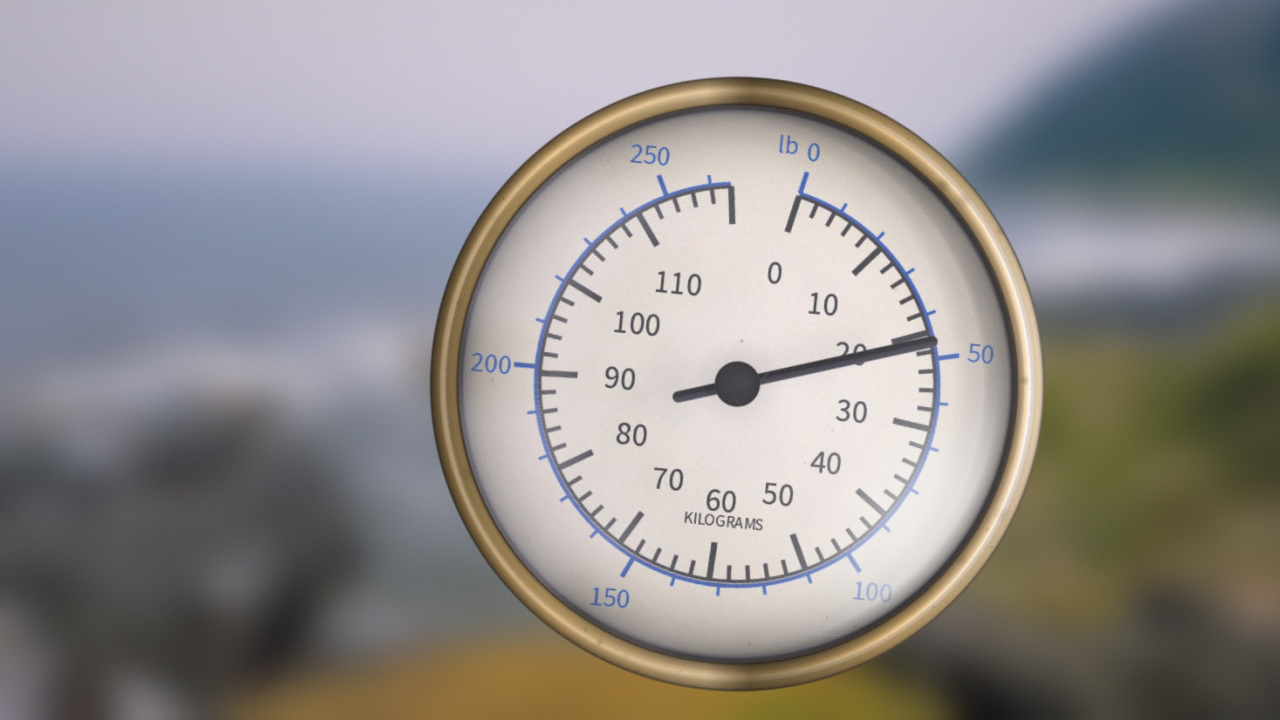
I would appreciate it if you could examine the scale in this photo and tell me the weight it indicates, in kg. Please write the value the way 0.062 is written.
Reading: 21
